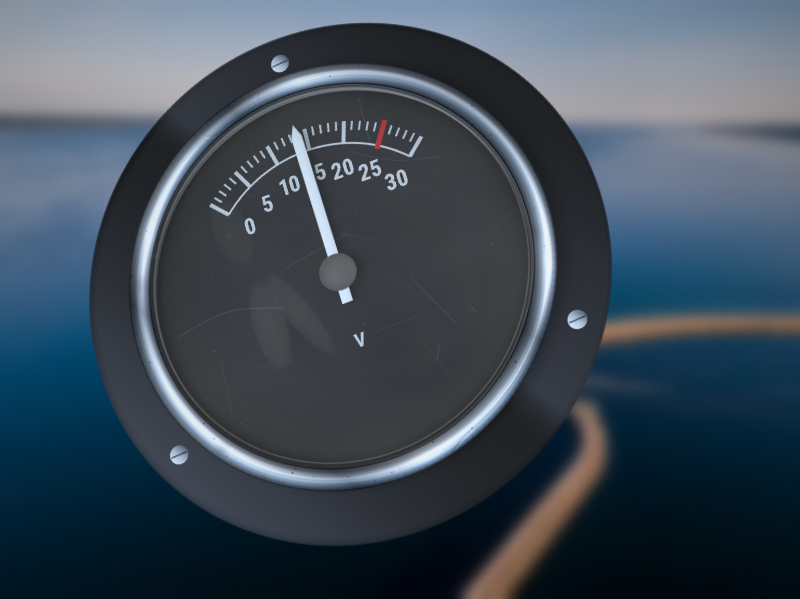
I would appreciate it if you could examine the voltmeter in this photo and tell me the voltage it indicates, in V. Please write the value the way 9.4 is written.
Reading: 14
